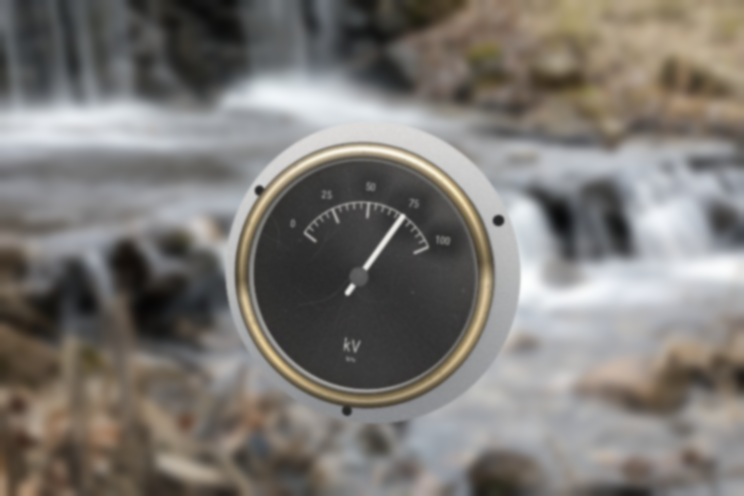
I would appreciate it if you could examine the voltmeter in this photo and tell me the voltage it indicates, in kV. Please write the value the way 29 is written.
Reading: 75
